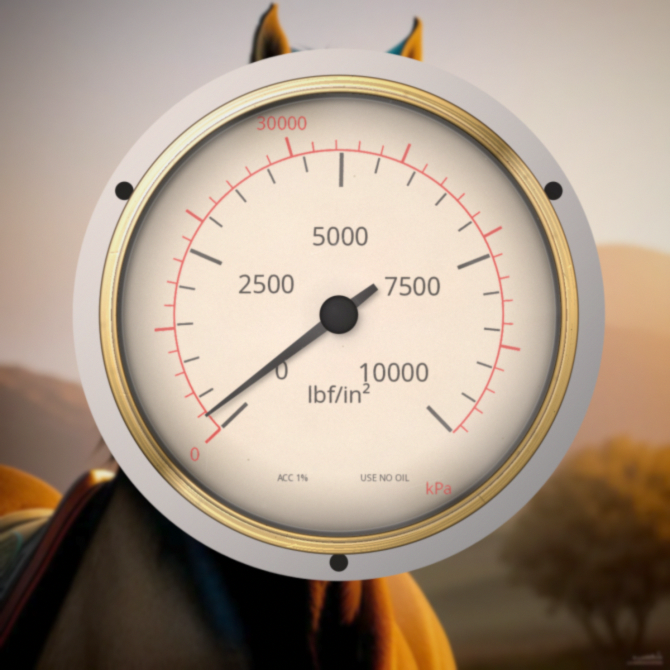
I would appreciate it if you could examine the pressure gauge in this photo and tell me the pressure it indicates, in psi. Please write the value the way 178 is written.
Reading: 250
